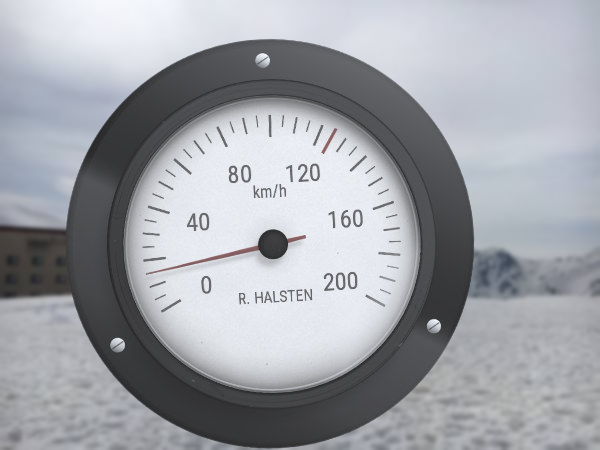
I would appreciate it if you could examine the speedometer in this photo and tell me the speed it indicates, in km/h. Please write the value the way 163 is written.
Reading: 15
